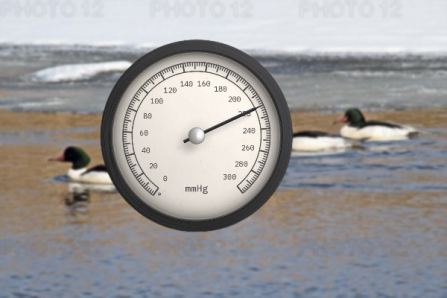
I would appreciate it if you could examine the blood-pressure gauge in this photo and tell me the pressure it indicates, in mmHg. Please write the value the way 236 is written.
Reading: 220
